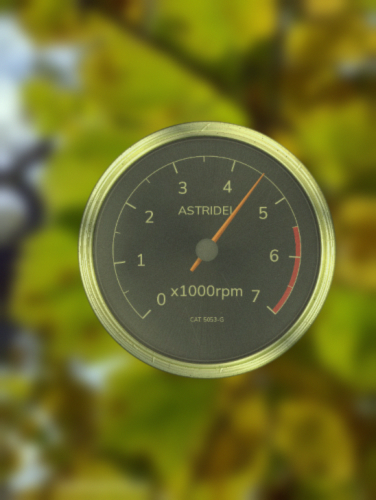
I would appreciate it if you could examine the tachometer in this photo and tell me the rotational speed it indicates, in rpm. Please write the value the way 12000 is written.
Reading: 4500
